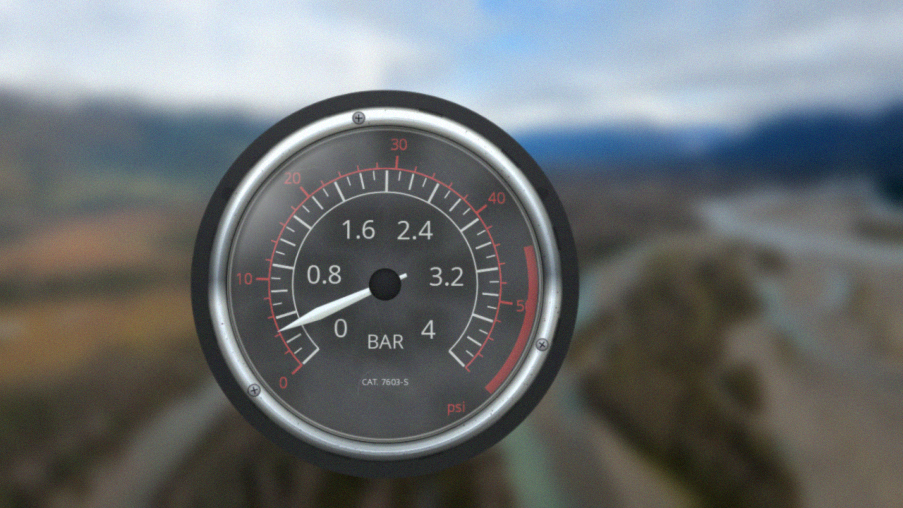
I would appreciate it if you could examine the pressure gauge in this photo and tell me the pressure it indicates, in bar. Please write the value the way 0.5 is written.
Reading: 0.3
